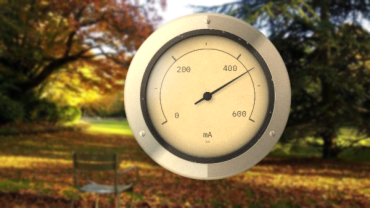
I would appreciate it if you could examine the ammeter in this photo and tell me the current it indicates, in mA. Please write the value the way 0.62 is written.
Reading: 450
